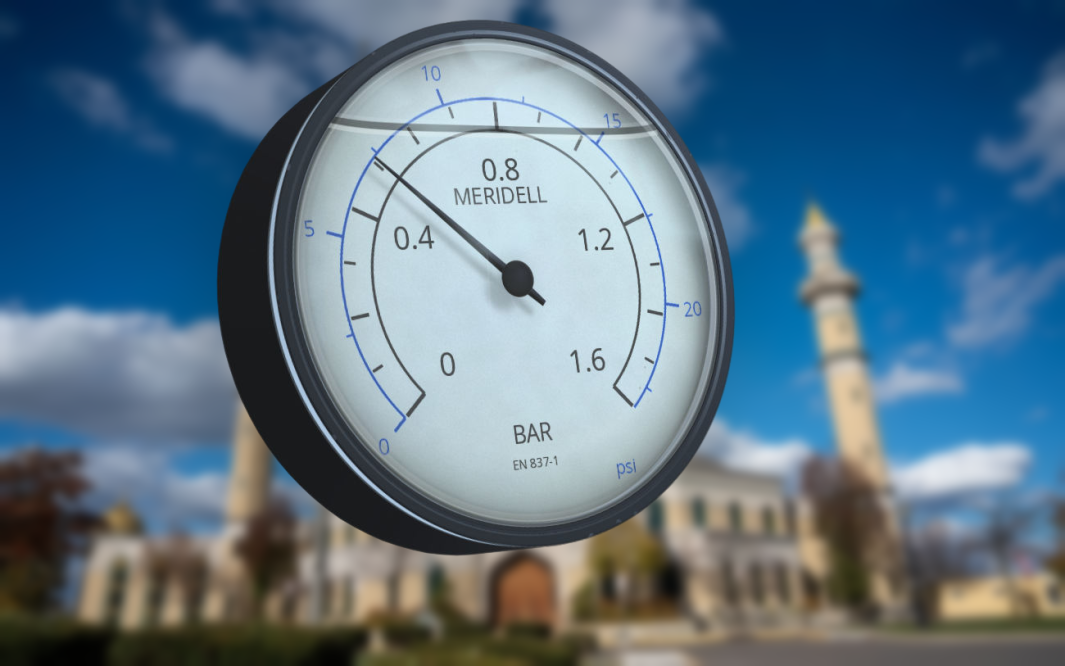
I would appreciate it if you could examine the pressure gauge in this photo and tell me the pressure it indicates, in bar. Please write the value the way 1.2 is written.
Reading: 0.5
